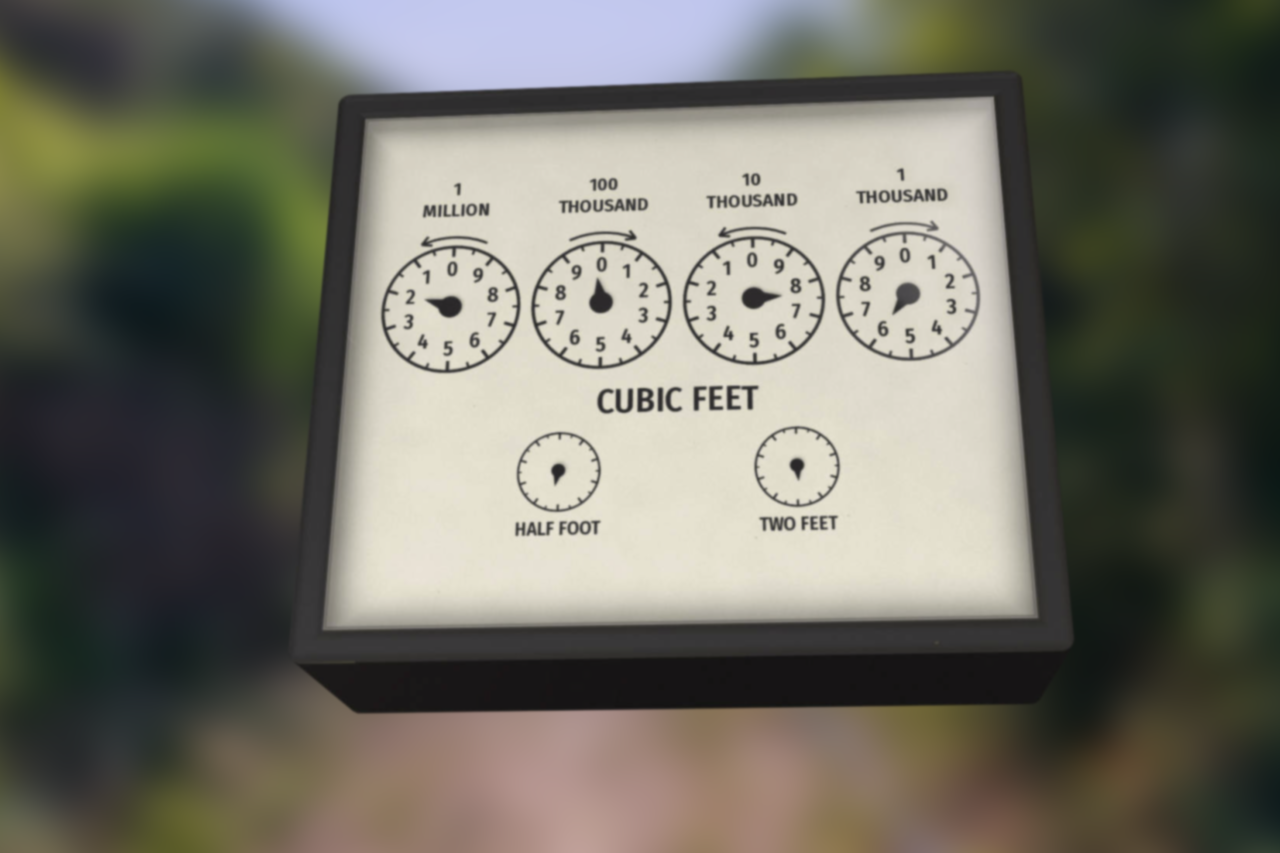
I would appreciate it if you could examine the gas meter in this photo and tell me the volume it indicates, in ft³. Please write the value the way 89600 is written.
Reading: 197600
